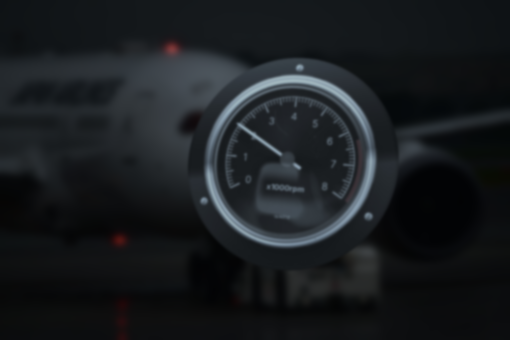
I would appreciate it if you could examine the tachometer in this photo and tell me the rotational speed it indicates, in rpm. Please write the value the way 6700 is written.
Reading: 2000
